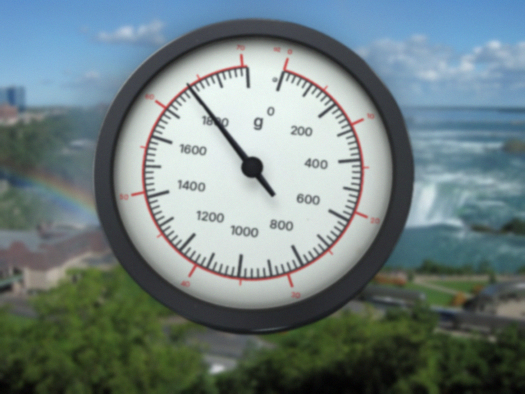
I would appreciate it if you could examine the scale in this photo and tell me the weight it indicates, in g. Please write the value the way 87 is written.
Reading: 1800
